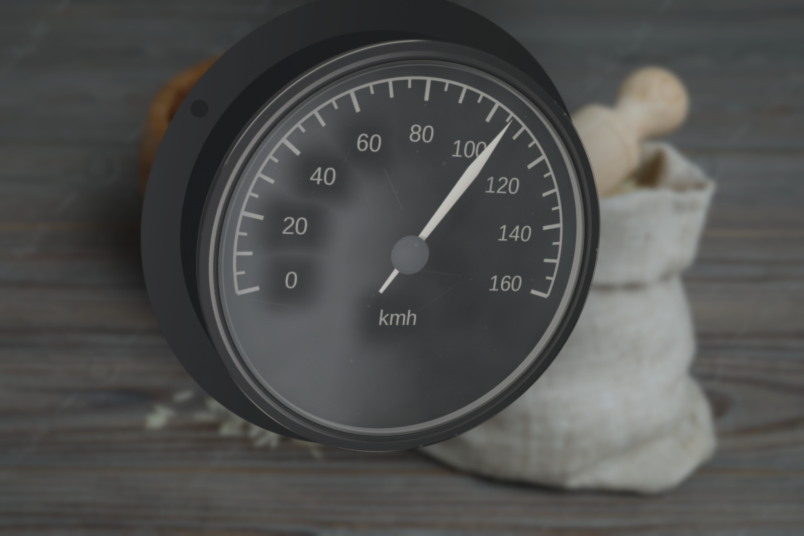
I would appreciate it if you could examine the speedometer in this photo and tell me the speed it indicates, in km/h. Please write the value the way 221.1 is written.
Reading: 105
